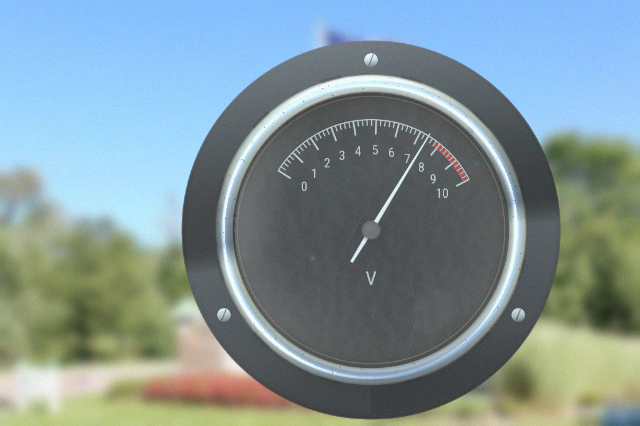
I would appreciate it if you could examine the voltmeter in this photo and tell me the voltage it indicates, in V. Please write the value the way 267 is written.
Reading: 7.4
